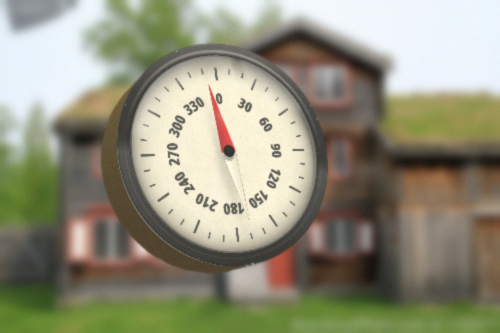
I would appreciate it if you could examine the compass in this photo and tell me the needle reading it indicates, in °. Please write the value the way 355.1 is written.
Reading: 350
